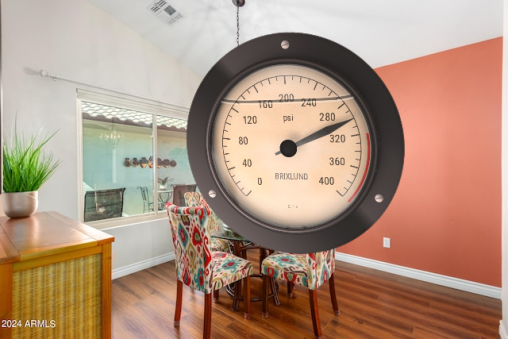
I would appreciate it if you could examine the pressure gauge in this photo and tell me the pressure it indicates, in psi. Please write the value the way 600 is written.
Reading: 300
